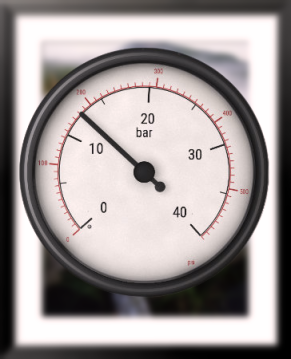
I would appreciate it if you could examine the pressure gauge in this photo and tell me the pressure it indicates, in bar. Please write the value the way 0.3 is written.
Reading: 12.5
